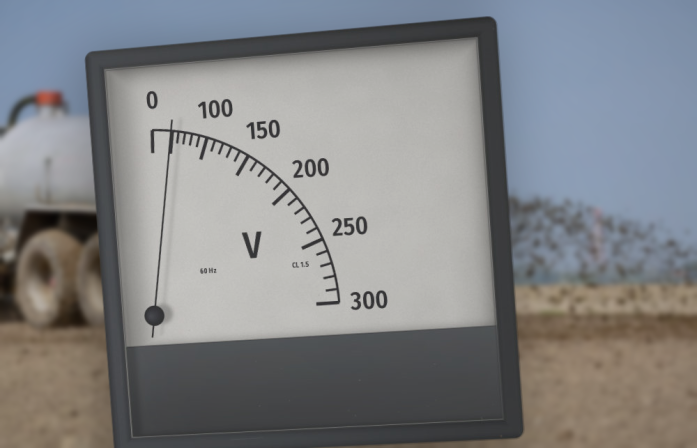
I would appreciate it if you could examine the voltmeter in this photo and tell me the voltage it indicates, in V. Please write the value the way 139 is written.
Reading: 50
